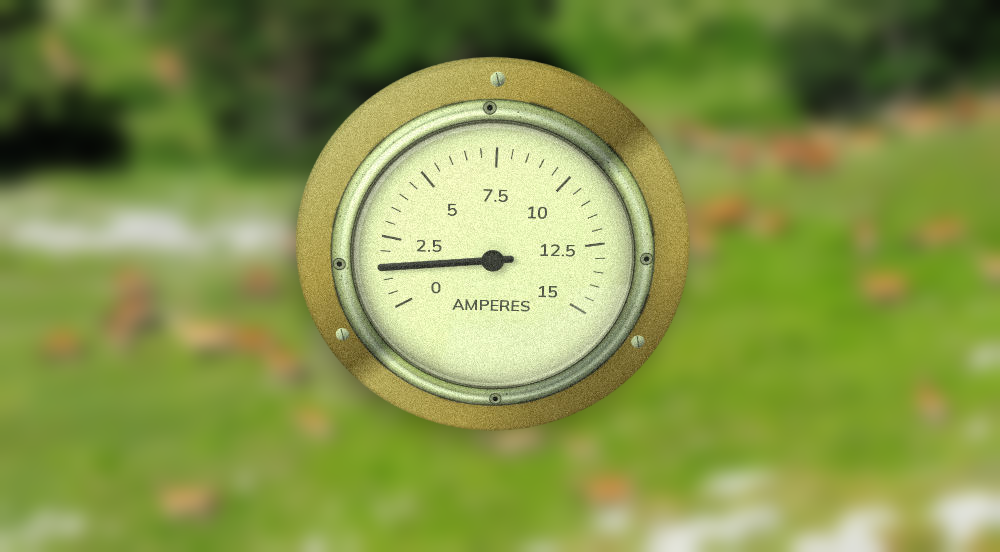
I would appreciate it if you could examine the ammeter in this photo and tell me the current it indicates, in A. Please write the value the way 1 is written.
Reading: 1.5
